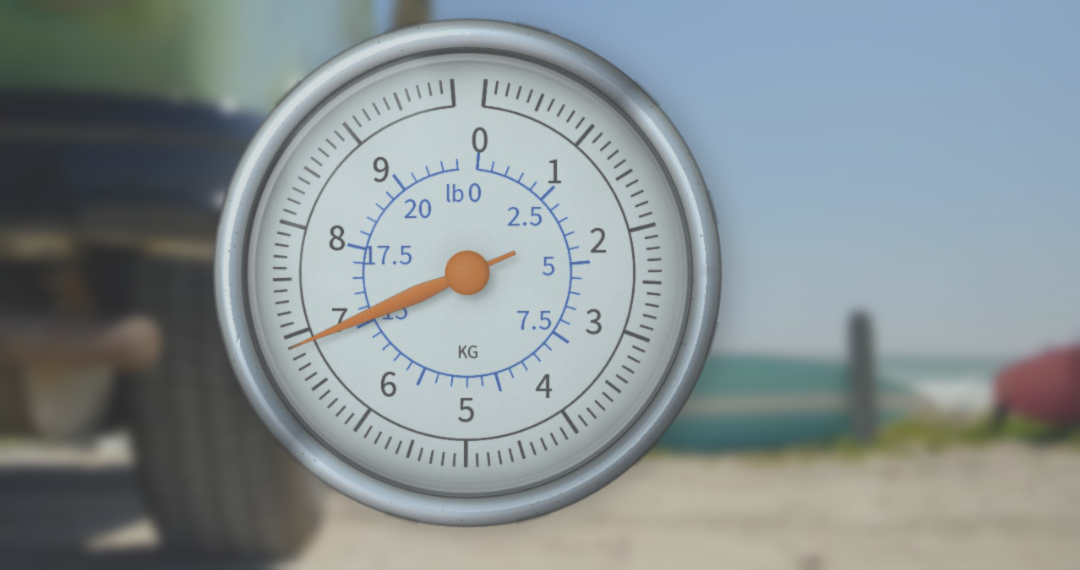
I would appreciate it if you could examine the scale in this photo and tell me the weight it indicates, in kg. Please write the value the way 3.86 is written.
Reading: 6.9
